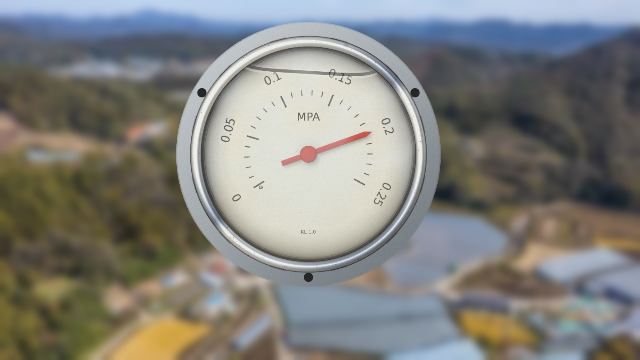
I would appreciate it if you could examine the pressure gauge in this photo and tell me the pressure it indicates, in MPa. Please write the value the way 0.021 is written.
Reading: 0.2
